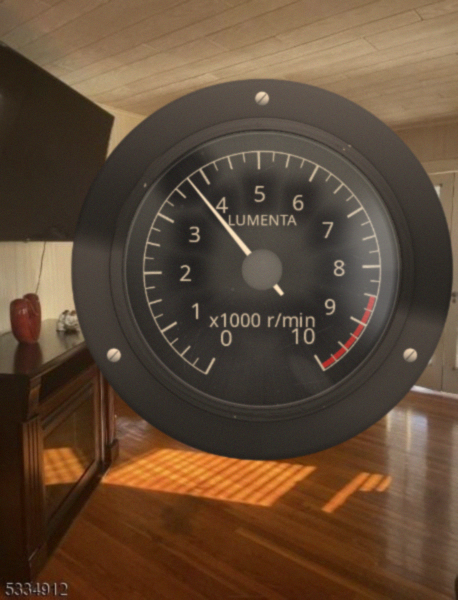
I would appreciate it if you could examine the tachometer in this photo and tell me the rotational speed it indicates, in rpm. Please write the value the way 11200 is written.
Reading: 3750
